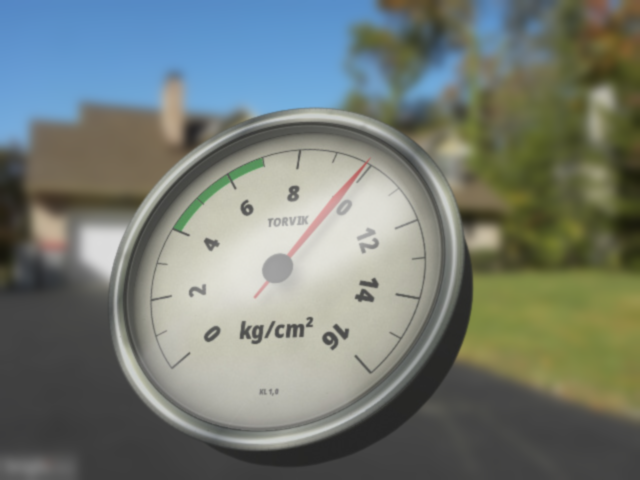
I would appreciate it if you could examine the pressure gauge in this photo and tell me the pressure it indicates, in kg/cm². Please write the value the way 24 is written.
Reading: 10
